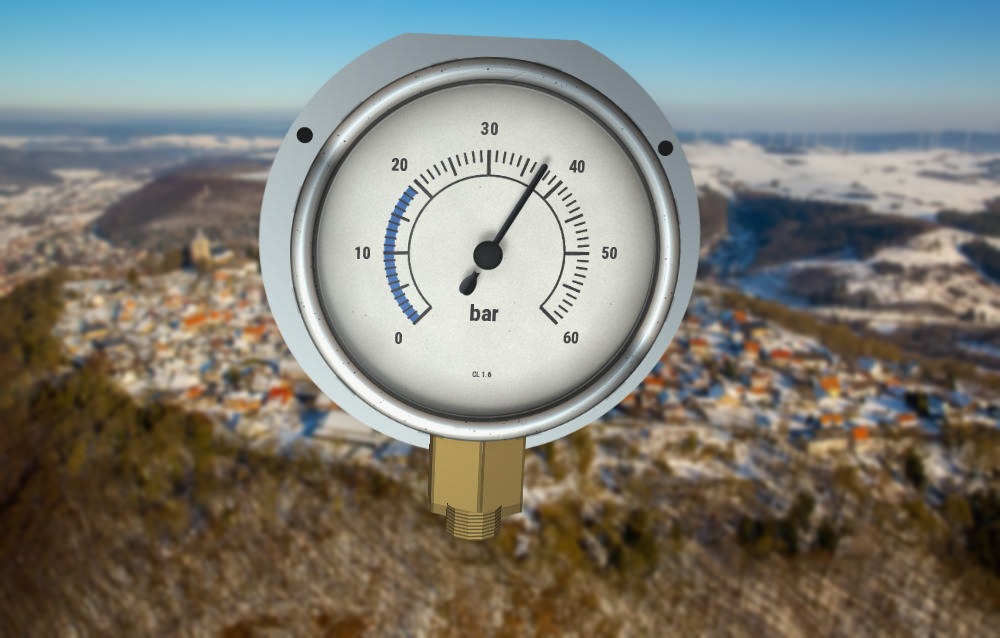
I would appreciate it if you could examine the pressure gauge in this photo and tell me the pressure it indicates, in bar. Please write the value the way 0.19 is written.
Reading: 37
